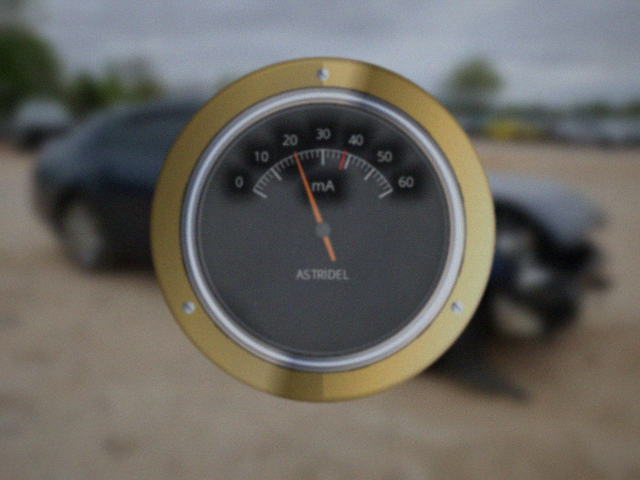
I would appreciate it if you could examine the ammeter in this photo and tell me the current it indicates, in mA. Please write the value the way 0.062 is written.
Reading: 20
